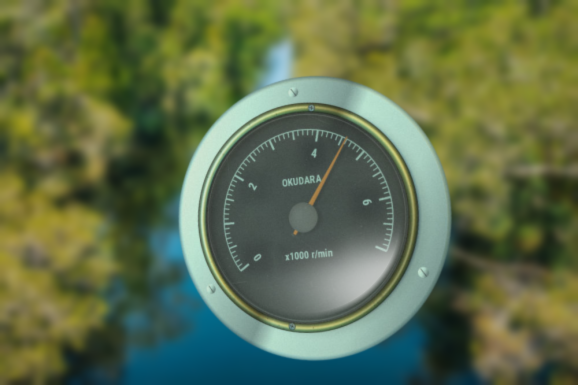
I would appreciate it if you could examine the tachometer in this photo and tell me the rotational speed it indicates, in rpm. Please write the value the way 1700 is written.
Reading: 4600
